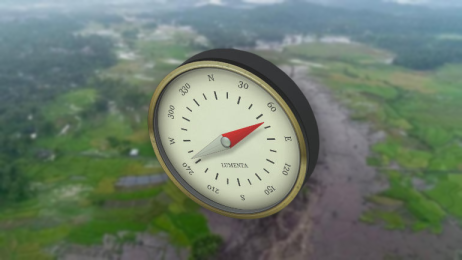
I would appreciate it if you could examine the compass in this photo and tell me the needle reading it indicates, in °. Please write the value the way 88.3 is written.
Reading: 67.5
